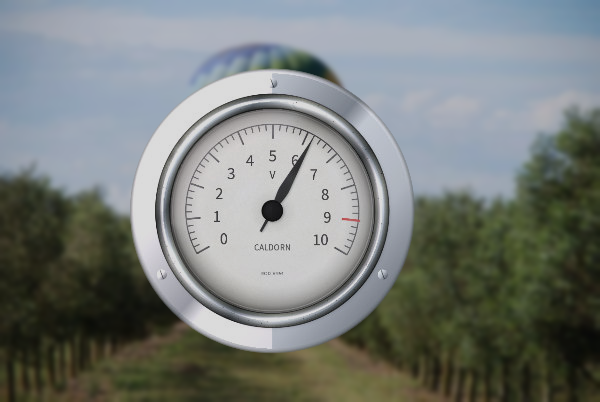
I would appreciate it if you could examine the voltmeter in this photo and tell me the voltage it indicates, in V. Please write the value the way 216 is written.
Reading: 6.2
